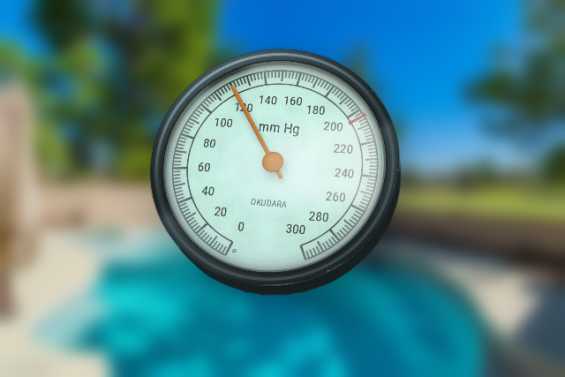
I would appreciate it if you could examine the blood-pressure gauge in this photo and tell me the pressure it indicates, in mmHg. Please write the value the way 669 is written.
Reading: 120
